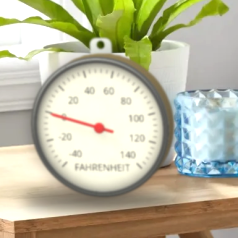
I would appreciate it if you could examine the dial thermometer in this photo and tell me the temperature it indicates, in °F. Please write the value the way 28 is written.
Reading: 0
